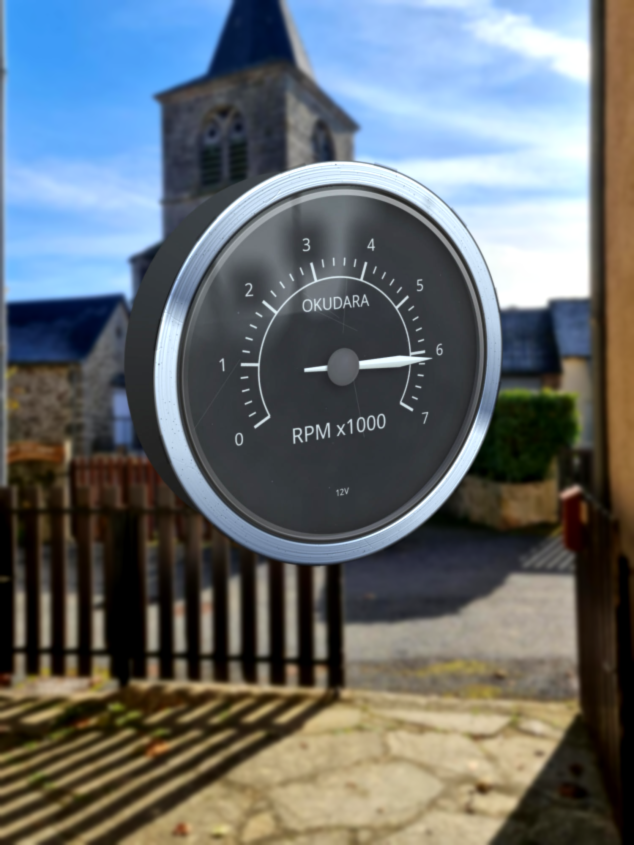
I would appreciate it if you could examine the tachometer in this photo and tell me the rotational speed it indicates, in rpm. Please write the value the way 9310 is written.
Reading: 6100
